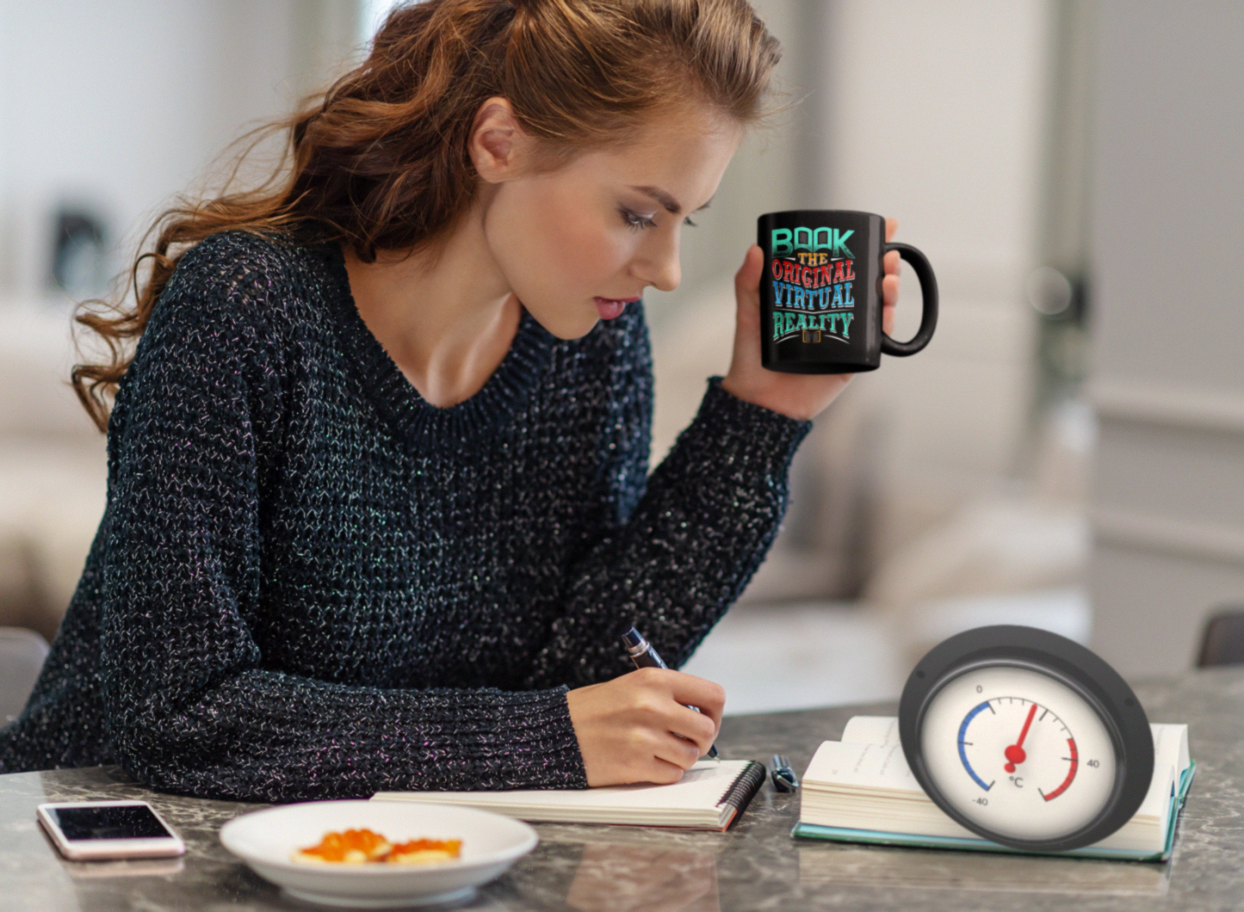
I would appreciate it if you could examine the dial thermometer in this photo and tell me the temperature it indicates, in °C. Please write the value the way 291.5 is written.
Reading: 16
